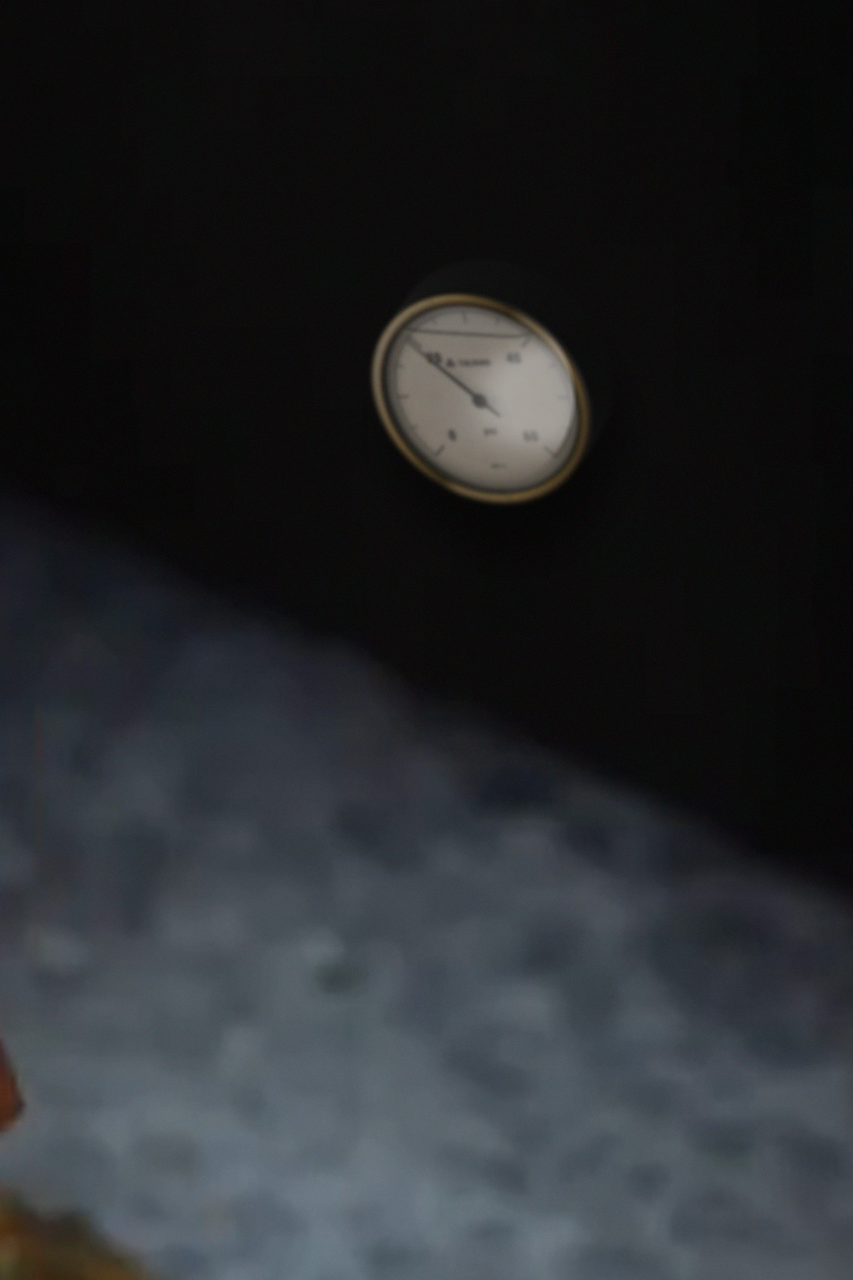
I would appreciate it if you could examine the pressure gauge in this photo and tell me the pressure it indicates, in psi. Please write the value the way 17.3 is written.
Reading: 20
